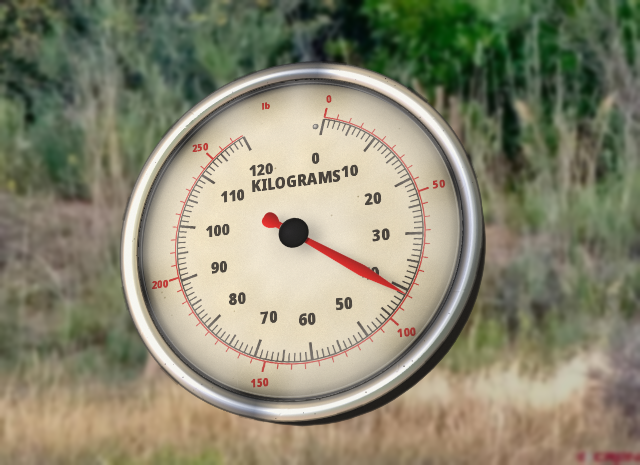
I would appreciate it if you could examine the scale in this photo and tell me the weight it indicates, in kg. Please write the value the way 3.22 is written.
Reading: 41
